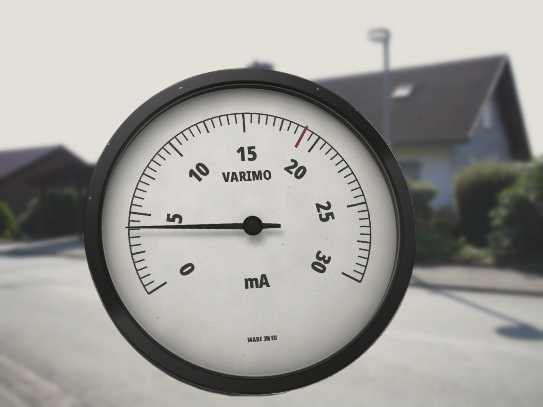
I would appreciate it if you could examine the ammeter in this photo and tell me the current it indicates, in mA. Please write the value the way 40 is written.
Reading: 4
